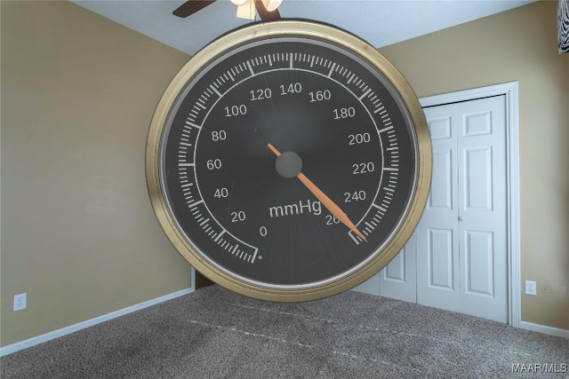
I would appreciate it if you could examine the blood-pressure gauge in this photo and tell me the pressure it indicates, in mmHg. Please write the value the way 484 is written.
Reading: 256
